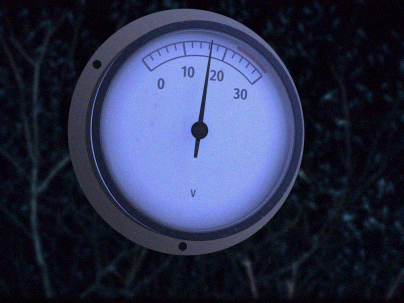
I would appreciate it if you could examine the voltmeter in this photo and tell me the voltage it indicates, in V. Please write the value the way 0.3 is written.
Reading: 16
